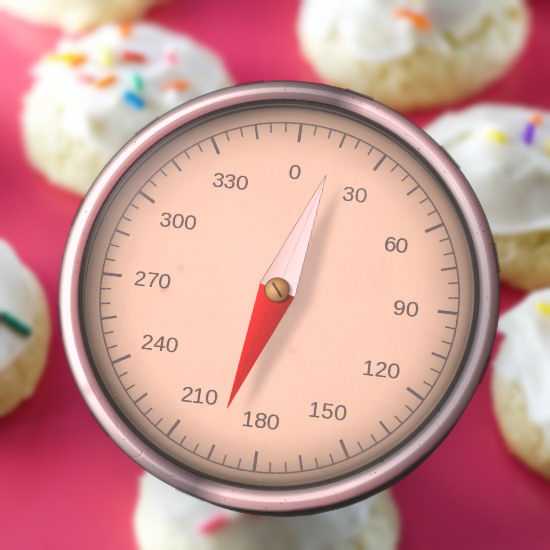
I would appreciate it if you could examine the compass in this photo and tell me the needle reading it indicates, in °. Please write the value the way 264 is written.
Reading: 195
